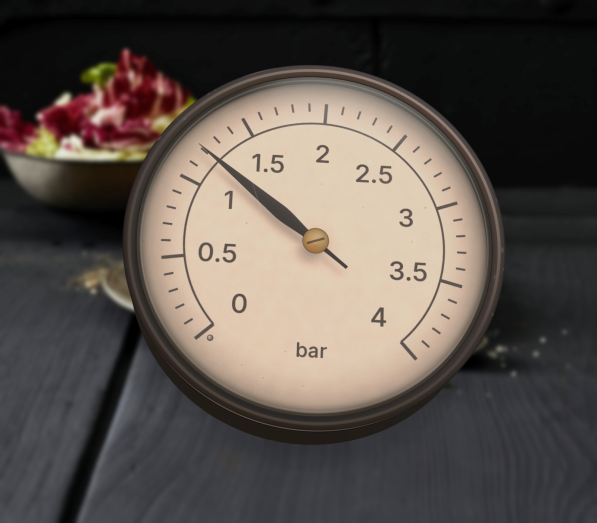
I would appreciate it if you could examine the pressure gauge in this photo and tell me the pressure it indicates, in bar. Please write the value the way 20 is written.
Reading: 1.2
